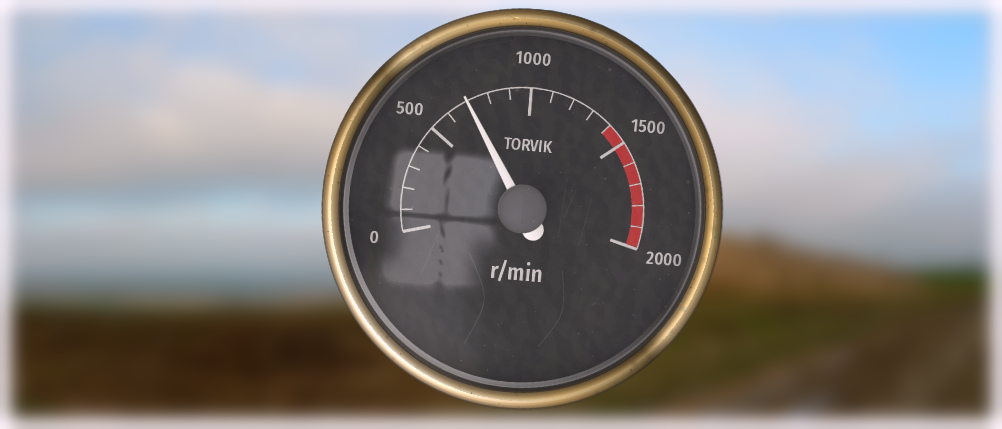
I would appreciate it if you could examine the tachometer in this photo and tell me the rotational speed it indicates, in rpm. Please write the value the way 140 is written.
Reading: 700
